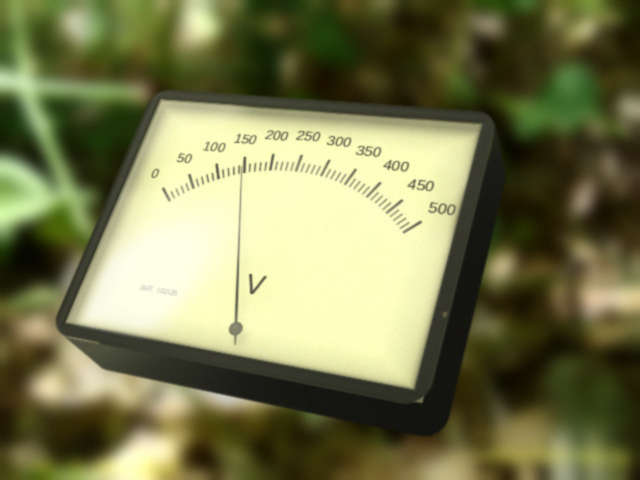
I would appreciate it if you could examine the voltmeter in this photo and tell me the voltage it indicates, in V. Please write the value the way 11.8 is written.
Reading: 150
